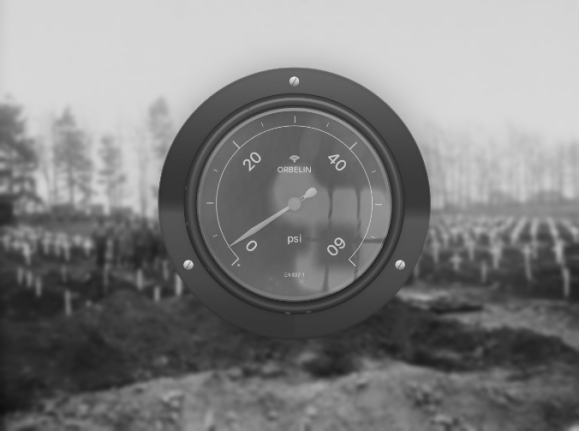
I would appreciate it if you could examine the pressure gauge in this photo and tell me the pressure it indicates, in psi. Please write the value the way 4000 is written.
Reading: 2.5
